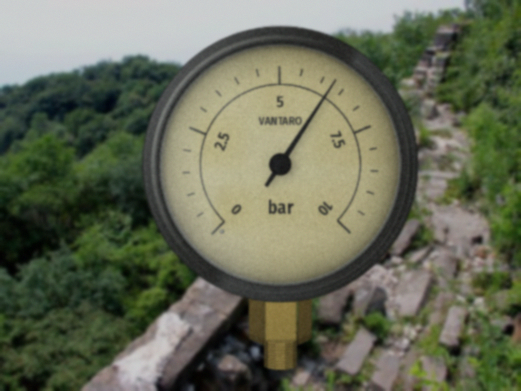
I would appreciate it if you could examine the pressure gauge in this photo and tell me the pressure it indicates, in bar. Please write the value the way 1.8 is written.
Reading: 6.25
